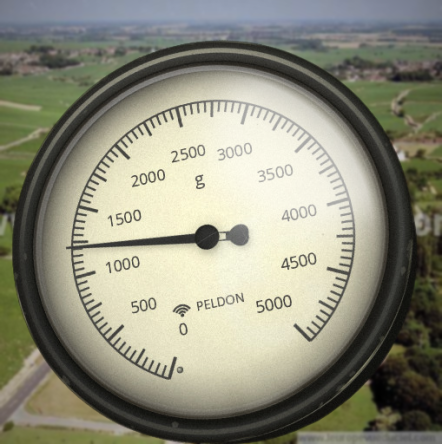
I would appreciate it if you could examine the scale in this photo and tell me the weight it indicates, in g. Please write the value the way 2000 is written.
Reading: 1200
